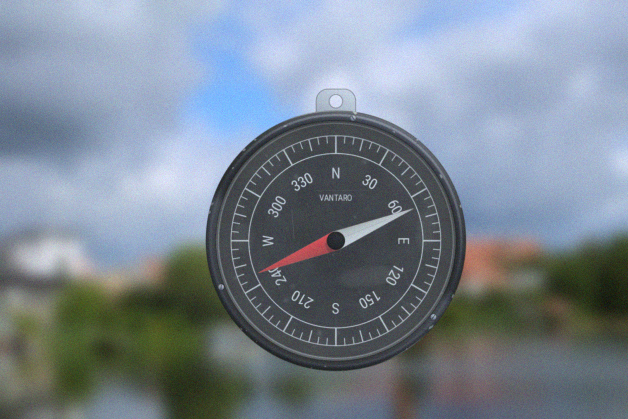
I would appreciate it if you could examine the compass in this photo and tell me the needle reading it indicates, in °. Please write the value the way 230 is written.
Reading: 247.5
